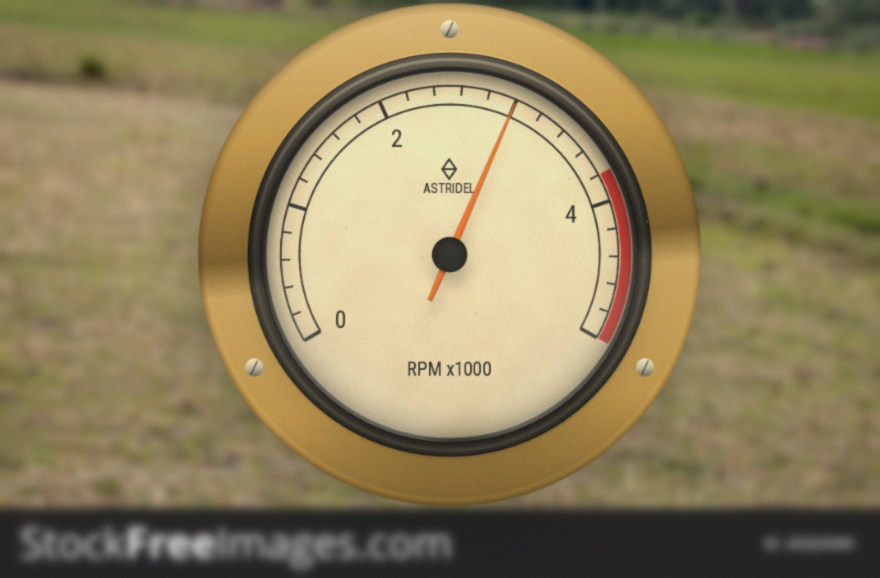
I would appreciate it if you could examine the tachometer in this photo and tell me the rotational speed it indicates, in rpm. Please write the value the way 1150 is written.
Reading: 3000
